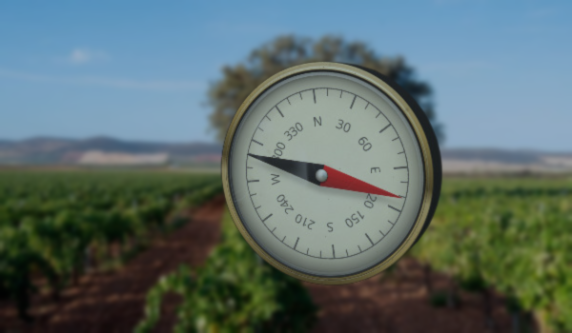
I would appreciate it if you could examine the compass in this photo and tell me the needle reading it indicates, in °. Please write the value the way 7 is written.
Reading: 110
